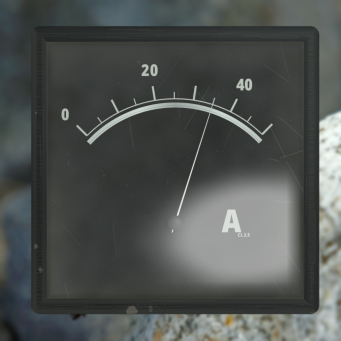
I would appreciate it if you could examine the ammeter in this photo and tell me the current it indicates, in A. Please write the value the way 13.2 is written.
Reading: 35
